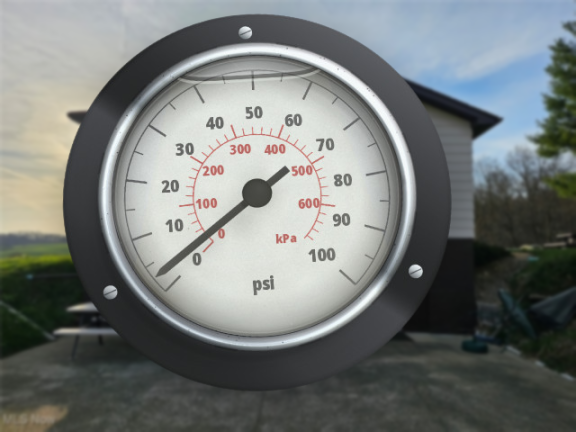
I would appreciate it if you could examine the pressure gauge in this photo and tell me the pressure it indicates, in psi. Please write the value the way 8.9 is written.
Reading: 2.5
